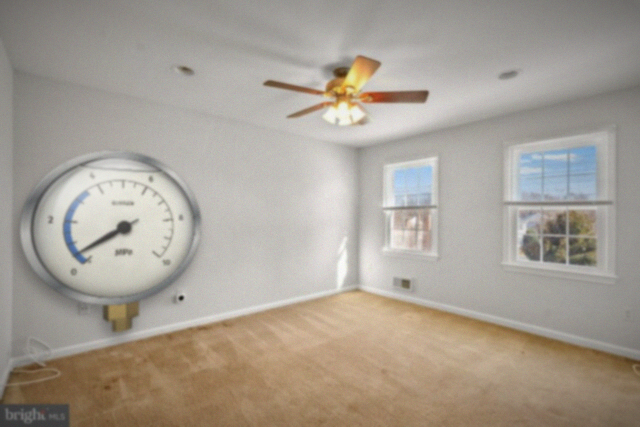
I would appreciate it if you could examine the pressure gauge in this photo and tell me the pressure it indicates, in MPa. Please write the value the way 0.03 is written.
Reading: 0.5
